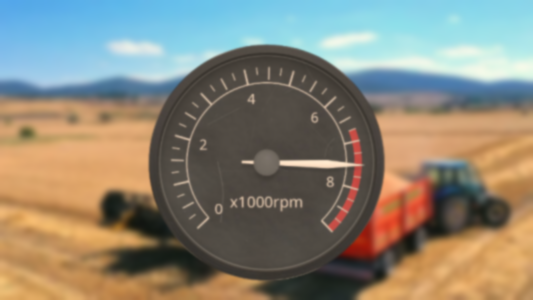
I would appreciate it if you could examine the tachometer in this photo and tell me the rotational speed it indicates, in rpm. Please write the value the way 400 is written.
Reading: 7500
